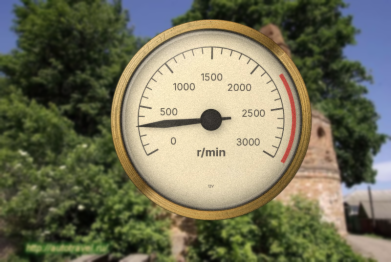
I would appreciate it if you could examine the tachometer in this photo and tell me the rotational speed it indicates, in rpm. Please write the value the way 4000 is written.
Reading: 300
